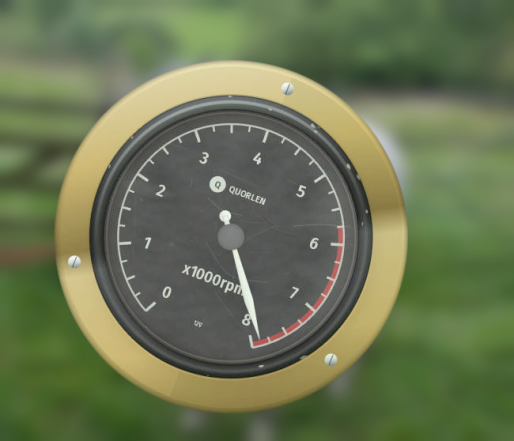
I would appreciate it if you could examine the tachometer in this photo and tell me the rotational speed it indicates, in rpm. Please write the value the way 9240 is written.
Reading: 7875
